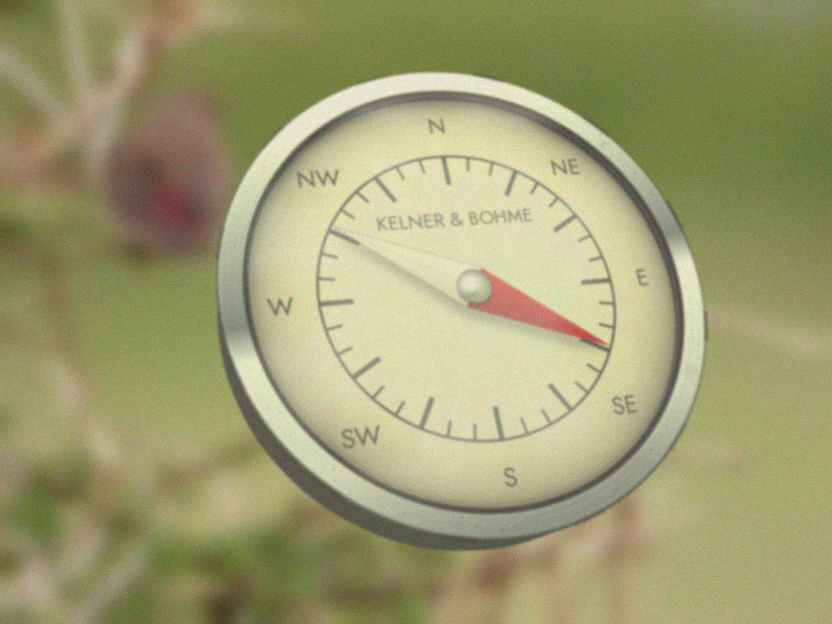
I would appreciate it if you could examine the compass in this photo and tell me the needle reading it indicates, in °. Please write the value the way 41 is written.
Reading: 120
